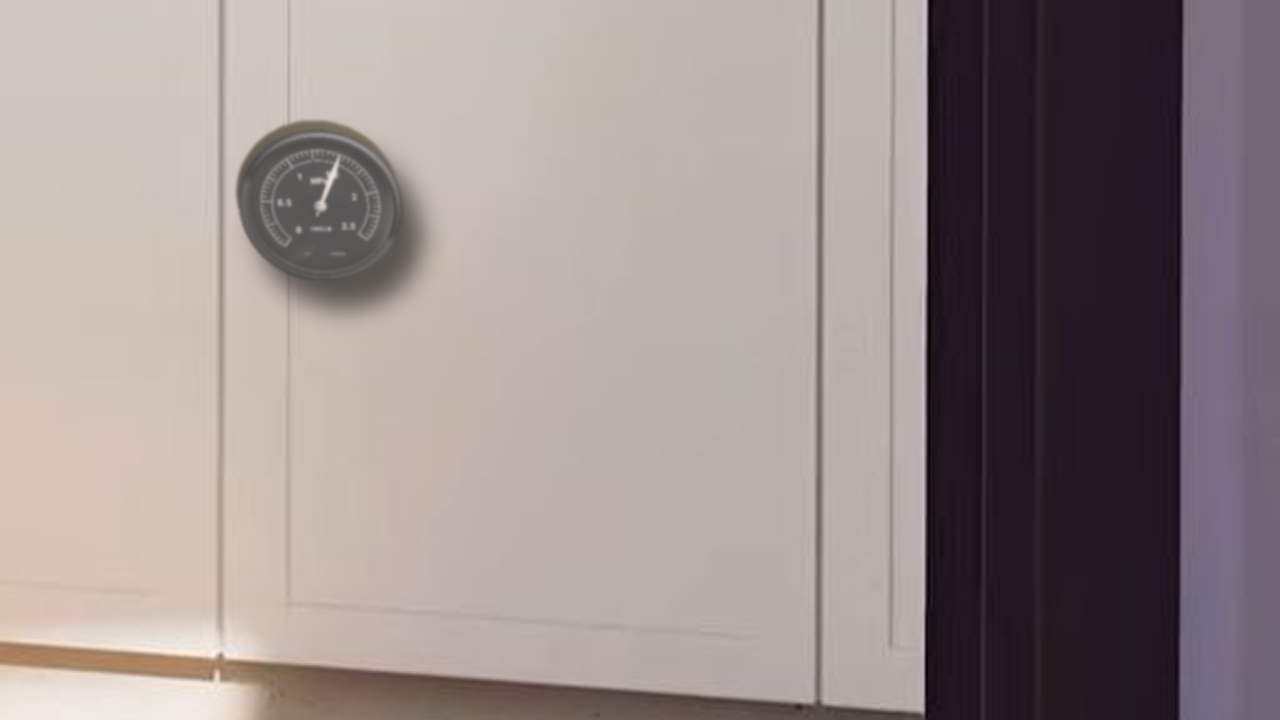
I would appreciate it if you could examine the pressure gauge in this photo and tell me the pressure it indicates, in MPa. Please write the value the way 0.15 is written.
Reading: 1.5
